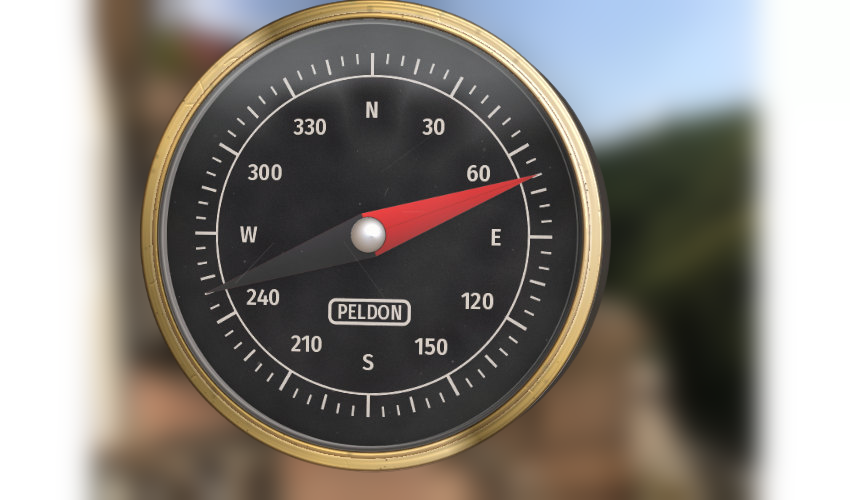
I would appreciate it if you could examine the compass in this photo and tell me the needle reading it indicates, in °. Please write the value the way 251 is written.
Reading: 70
